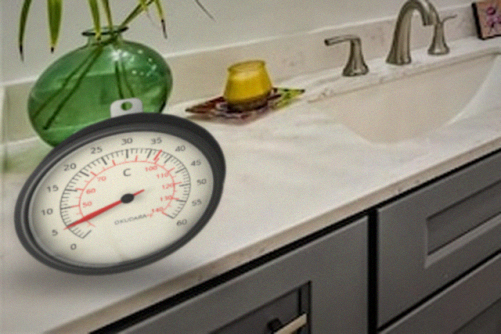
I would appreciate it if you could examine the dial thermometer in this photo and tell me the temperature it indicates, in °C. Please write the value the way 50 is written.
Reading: 5
